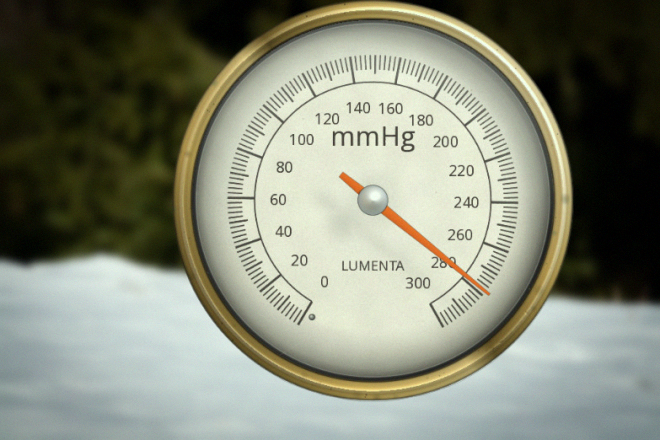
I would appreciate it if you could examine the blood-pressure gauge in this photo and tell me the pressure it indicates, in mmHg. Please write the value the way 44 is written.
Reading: 278
